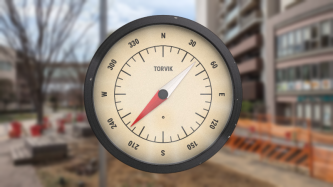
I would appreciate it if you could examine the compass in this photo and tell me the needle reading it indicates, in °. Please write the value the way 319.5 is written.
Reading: 225
